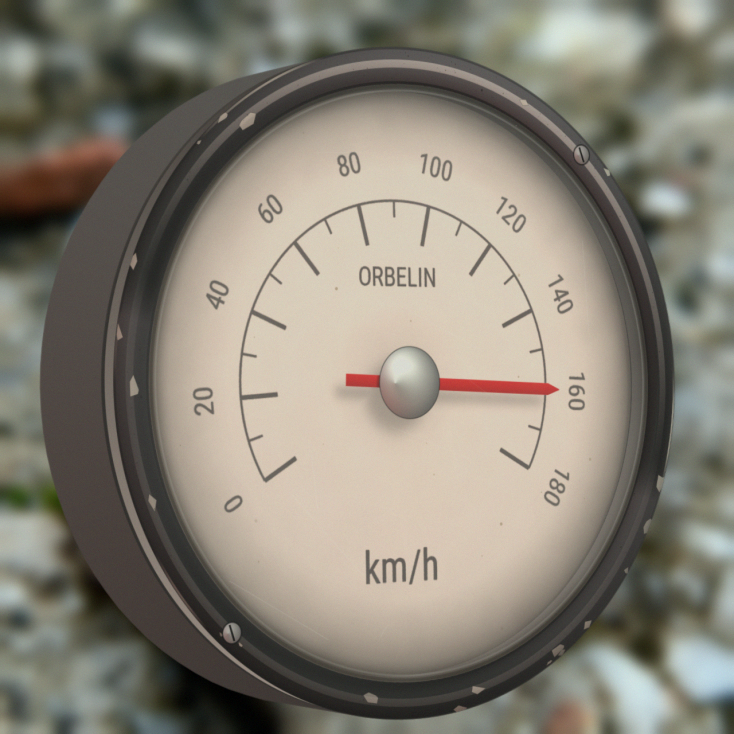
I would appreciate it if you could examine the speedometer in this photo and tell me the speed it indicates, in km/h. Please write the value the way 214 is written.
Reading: 160
